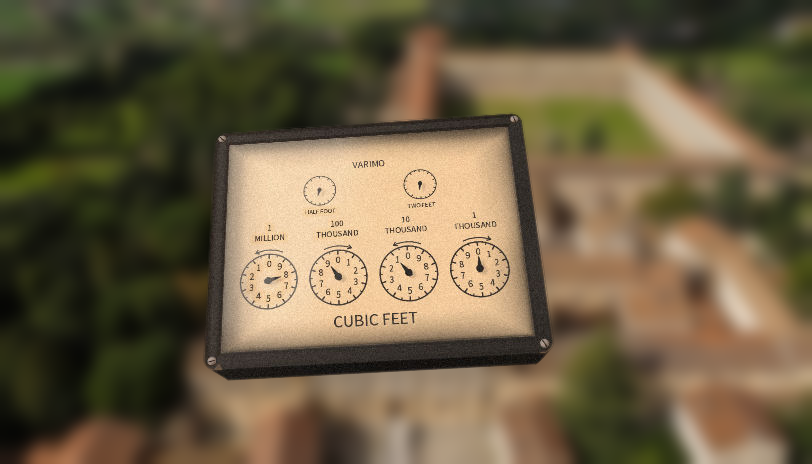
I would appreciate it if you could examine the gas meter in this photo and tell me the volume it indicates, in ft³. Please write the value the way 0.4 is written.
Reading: 791000
